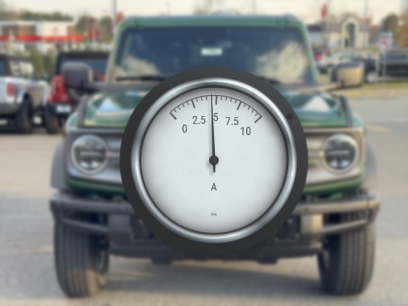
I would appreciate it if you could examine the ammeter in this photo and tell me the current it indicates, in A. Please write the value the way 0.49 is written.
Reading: 4.5
